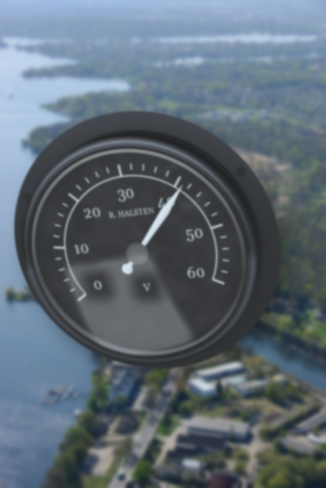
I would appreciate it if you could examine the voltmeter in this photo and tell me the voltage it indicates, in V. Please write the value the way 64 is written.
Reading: 41
